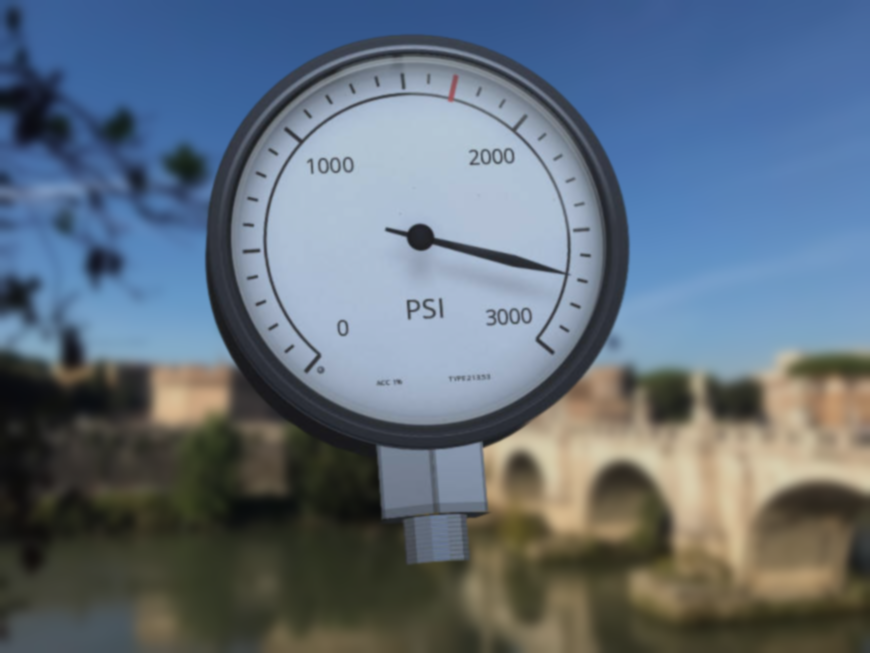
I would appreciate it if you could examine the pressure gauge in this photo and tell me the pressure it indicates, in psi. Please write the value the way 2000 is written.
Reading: 2700
